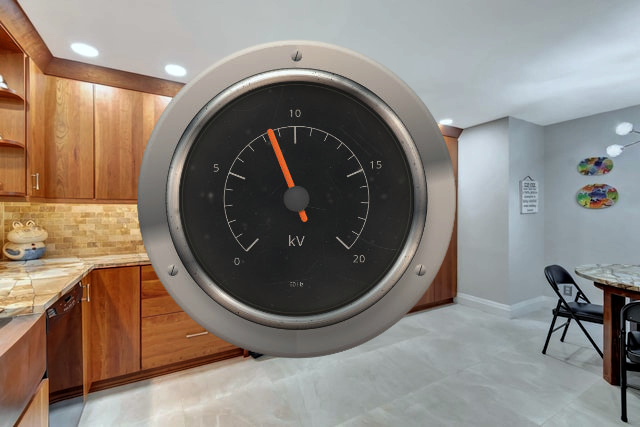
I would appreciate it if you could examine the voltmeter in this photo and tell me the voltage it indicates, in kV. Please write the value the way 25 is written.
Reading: 8.5
